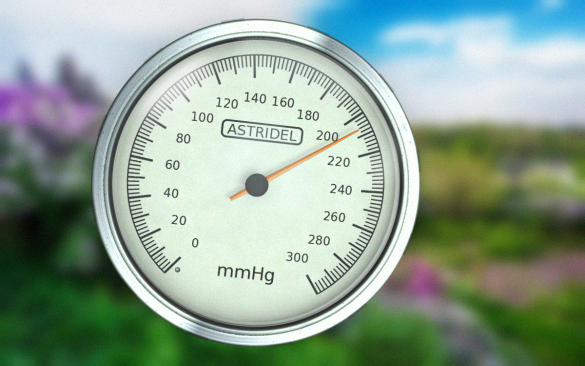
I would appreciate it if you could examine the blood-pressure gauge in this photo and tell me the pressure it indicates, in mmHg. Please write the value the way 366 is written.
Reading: 206
